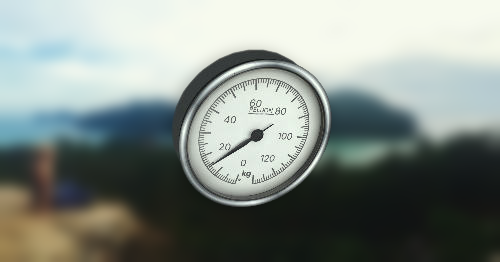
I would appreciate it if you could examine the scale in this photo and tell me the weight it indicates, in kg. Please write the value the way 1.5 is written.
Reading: 15
